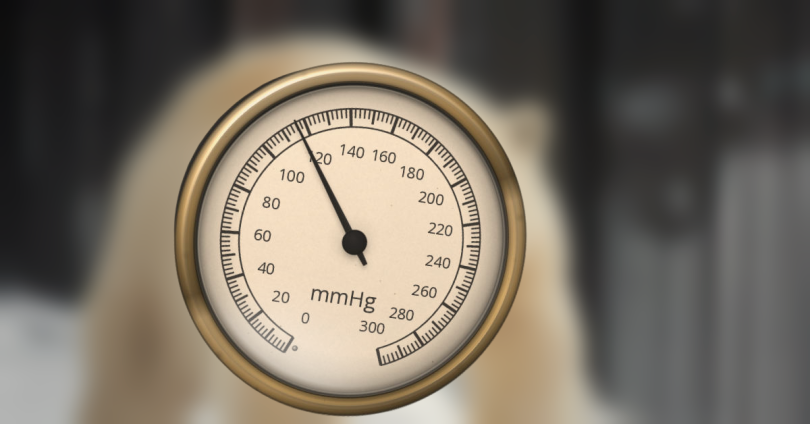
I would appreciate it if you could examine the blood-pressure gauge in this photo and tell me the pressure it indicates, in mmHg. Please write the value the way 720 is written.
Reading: 116
